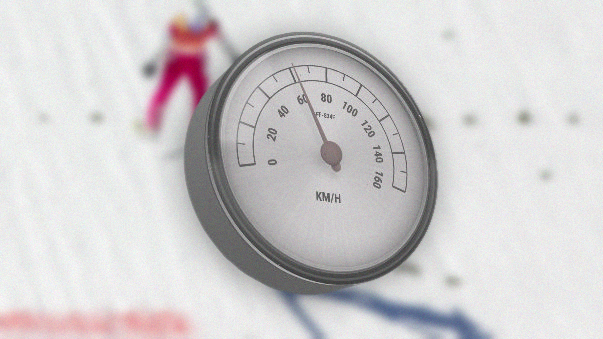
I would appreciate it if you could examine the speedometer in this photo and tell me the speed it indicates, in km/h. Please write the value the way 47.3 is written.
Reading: 60
